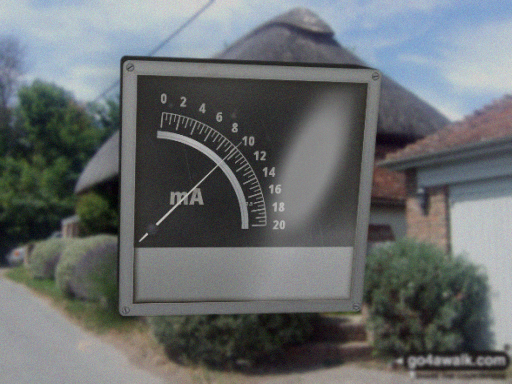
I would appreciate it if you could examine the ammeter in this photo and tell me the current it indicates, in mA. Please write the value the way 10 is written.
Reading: 9.5
